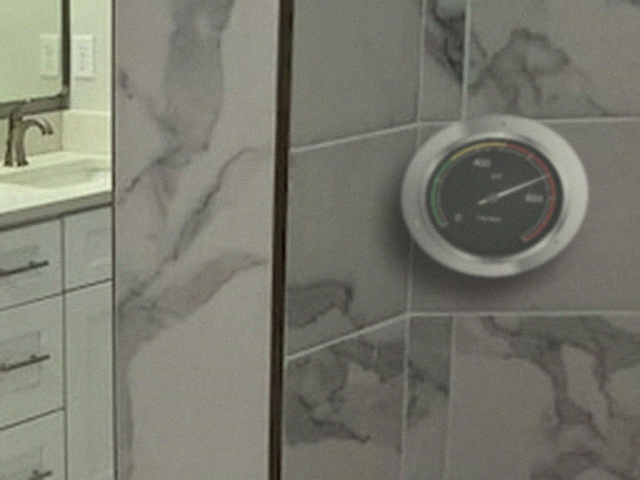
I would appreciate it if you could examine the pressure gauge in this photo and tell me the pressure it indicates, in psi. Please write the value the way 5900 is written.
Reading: 700
